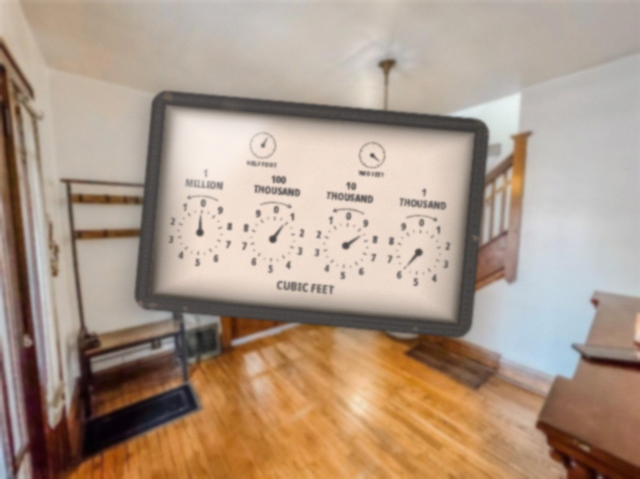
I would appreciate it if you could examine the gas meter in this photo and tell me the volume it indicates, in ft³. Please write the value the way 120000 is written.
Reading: 8600
